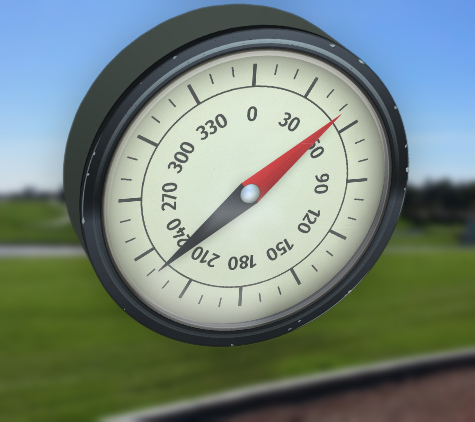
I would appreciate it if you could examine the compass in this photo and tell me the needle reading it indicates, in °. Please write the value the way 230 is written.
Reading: 50
